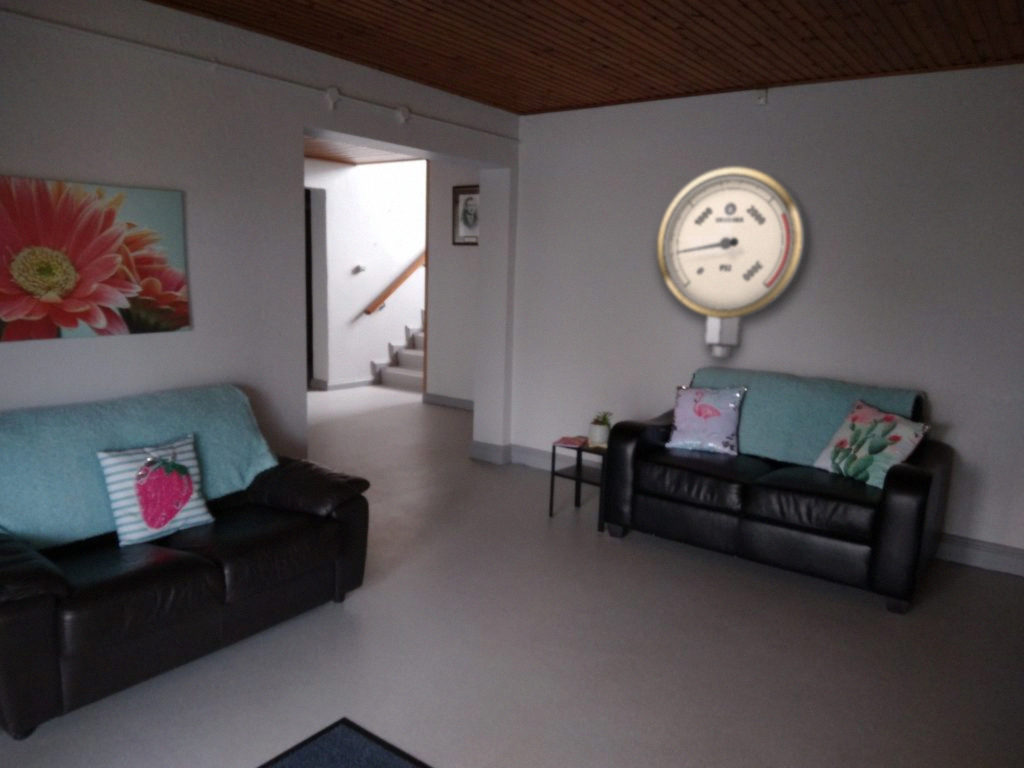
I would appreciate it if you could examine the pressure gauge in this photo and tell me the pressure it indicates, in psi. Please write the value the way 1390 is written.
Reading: 400
